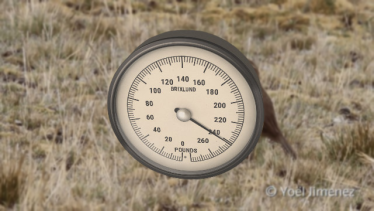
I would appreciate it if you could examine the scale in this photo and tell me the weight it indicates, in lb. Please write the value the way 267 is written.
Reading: 240
